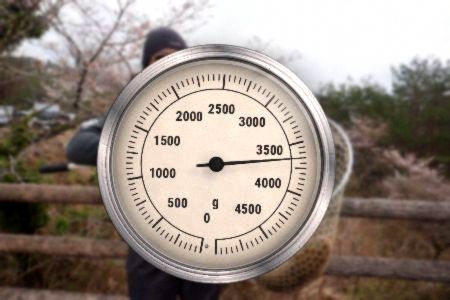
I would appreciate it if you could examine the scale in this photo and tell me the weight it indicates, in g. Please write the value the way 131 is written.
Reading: 3650
